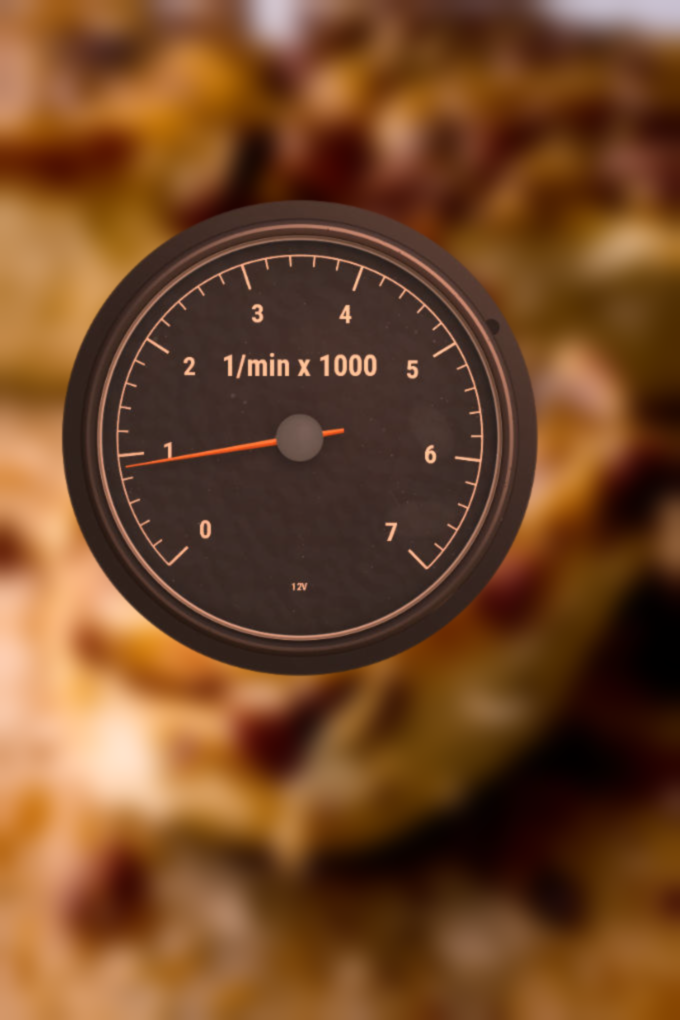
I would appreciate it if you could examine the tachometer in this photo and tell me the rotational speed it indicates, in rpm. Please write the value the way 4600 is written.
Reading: 900
